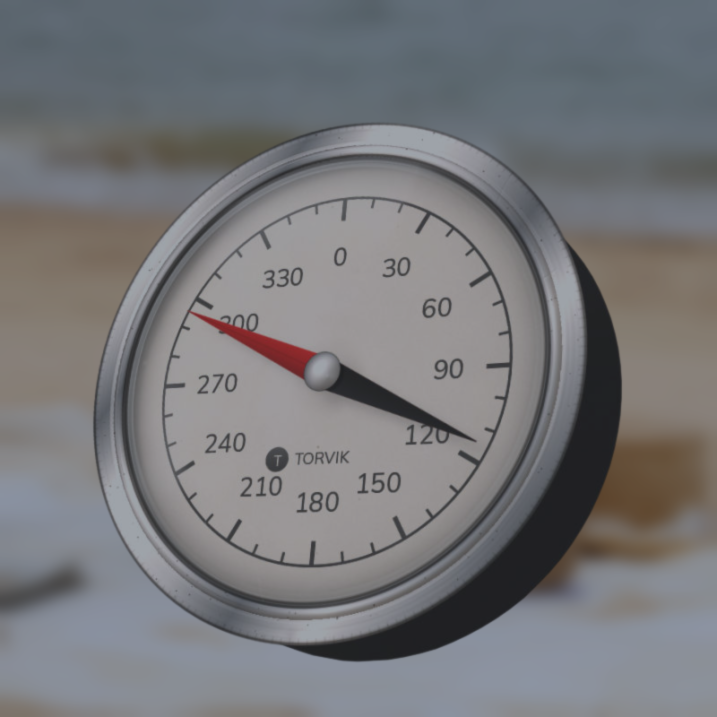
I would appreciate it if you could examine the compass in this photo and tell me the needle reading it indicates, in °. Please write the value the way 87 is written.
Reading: 295
